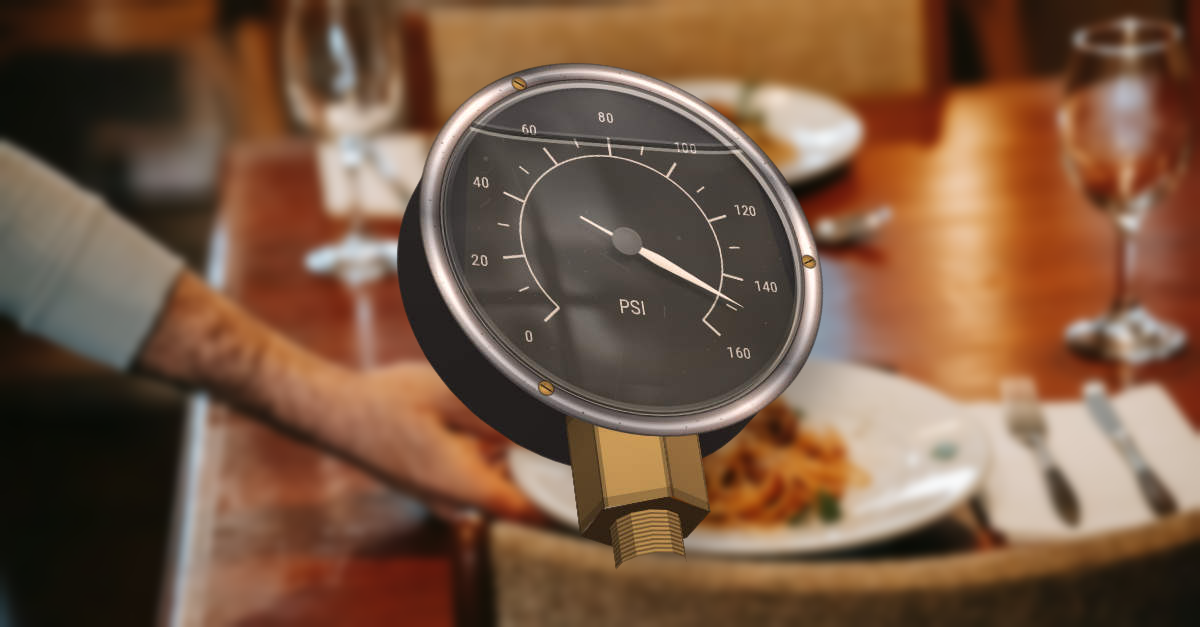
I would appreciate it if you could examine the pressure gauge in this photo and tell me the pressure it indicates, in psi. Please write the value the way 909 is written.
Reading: 150
